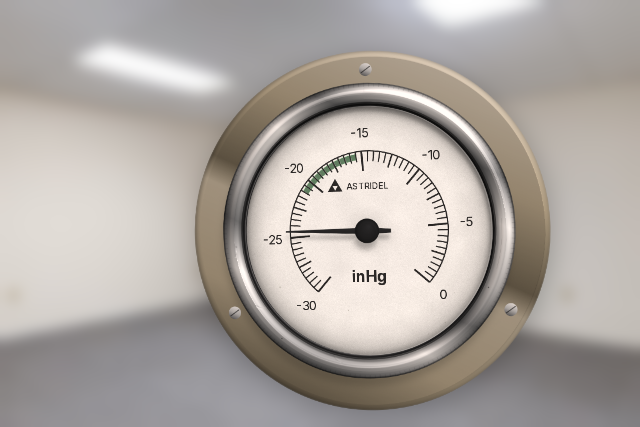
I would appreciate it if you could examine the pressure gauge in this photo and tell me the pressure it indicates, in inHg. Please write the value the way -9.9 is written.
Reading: -24.5
